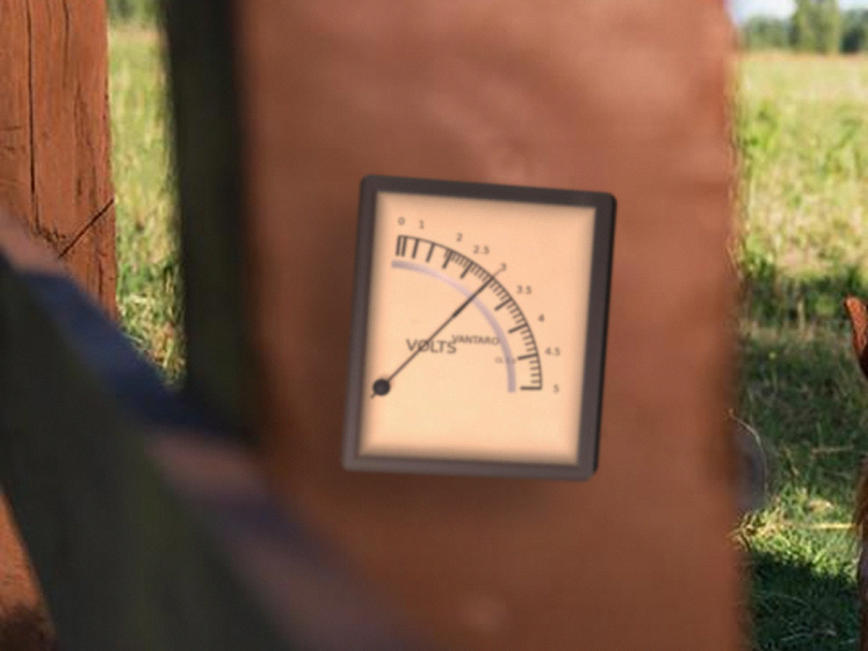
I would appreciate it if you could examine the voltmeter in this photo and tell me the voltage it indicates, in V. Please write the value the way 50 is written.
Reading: 3
